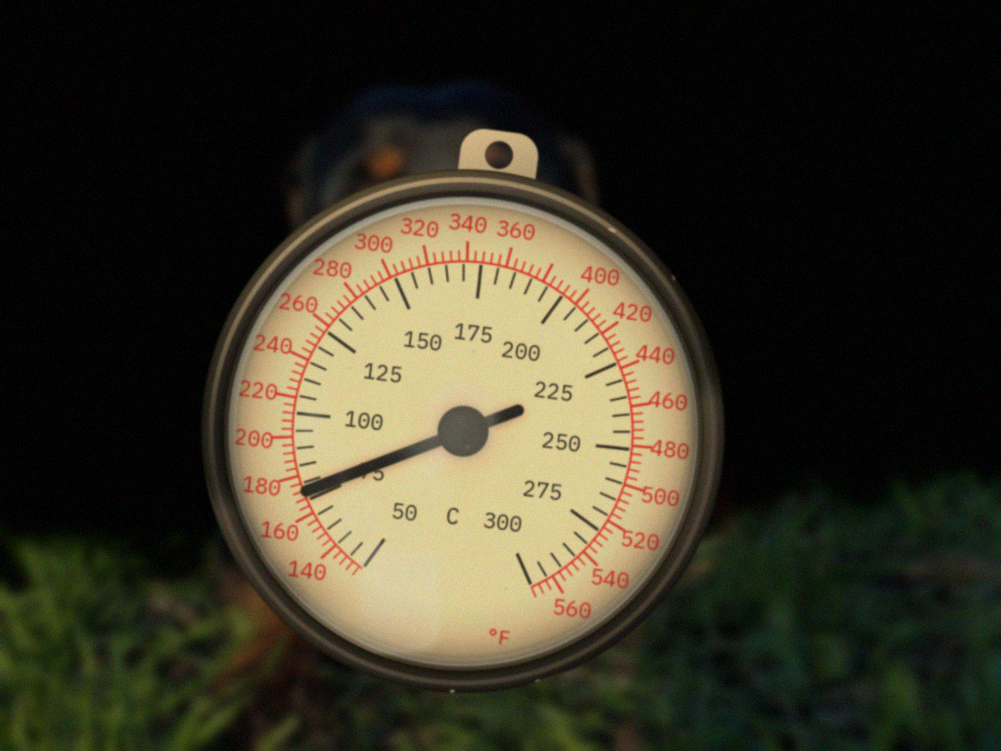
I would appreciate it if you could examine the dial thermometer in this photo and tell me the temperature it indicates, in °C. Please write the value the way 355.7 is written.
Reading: 77.5
